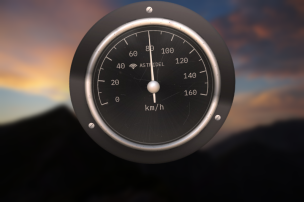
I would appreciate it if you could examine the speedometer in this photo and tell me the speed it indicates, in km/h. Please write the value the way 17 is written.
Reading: 80
